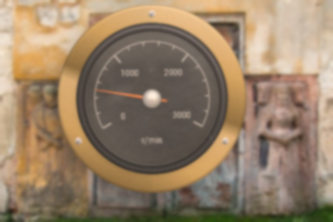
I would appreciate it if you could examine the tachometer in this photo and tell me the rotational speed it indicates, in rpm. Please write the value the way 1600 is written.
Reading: 500
